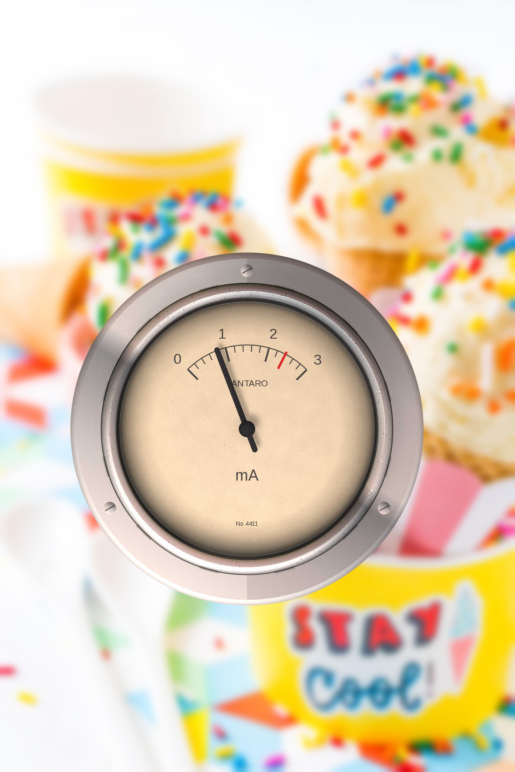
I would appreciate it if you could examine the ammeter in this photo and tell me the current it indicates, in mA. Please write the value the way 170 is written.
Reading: 0.8
